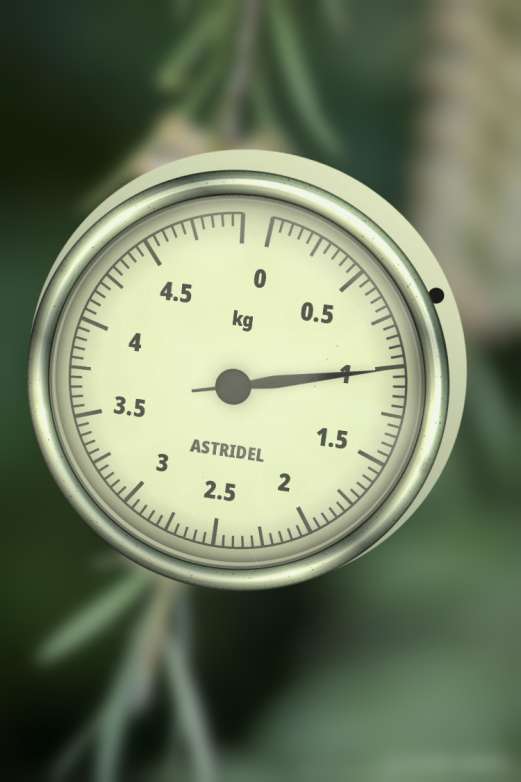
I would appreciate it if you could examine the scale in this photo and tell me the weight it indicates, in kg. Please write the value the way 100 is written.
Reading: 1
